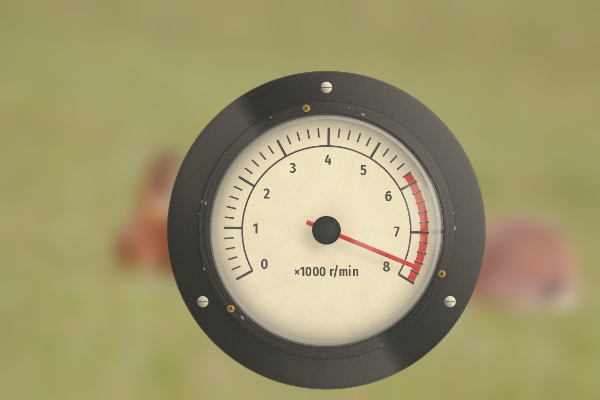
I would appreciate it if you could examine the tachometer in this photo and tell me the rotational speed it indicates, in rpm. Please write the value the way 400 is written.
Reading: 7700
